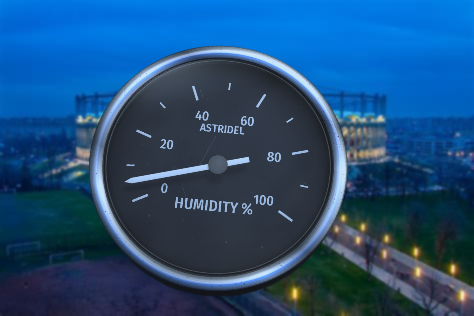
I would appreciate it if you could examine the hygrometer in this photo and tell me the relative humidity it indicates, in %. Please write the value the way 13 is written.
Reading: 5
